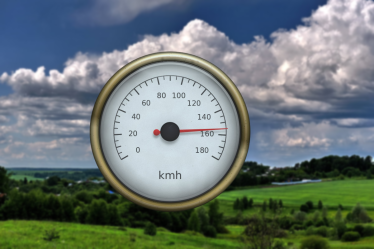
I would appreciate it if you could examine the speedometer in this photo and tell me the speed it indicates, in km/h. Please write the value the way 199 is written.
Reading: 155
